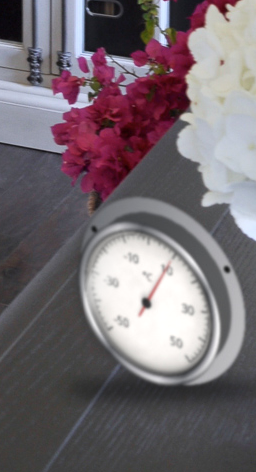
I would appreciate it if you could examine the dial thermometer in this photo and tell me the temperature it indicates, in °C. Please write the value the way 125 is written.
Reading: 10
